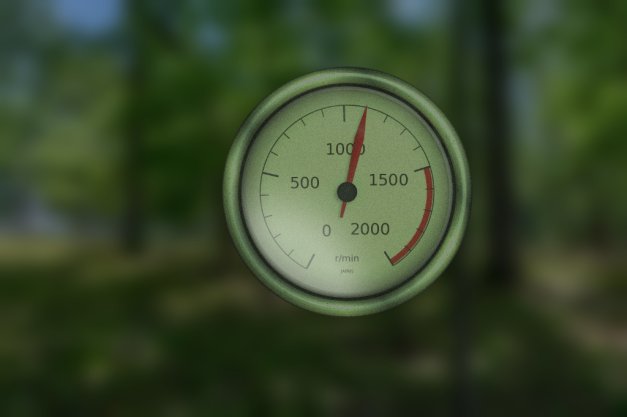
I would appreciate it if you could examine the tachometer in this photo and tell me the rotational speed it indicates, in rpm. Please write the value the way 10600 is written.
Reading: 1100
